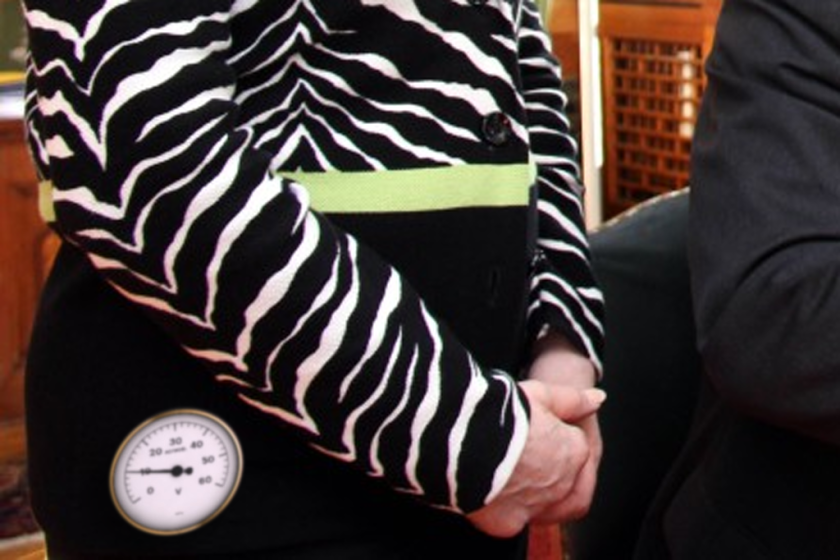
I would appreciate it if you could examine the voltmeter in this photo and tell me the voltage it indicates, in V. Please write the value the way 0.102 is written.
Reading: 10
